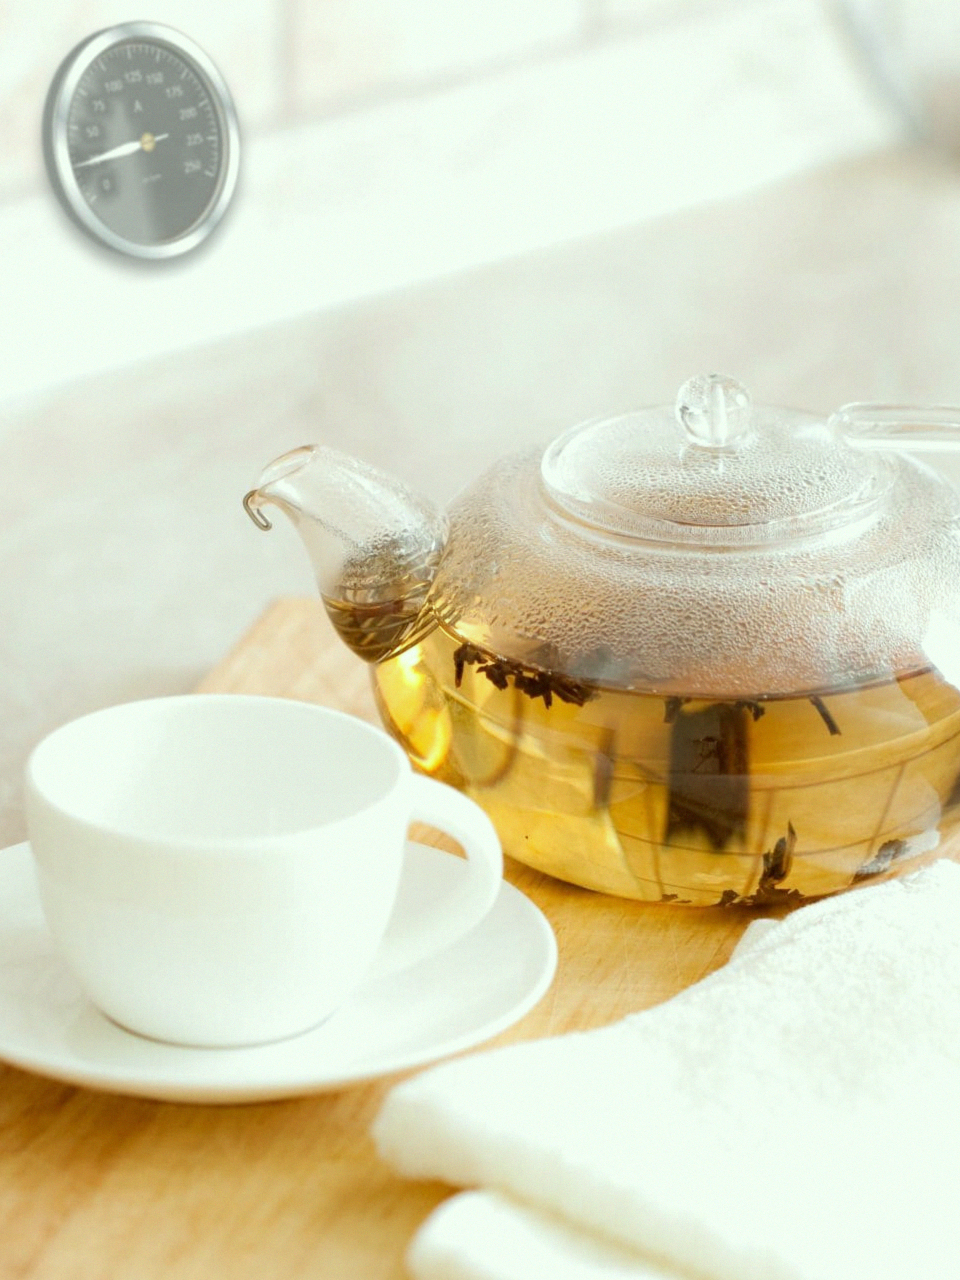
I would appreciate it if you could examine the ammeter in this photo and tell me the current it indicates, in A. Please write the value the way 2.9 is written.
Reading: 25
